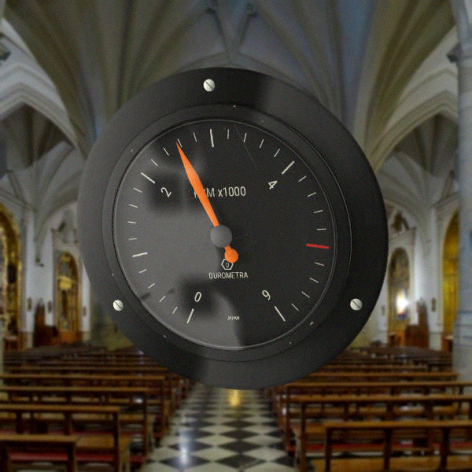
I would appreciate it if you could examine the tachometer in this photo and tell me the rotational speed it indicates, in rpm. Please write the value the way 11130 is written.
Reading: 2600
